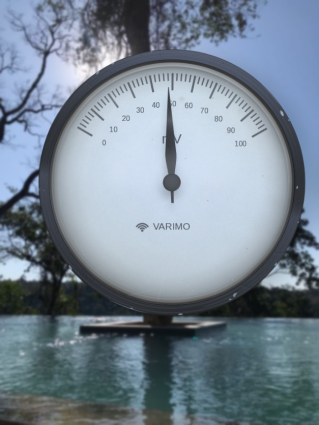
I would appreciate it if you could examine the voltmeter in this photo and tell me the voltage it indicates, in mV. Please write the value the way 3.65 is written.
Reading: 48
